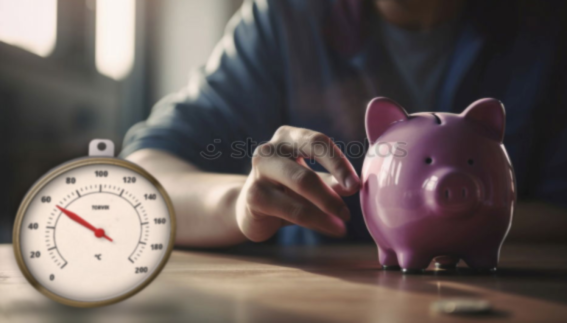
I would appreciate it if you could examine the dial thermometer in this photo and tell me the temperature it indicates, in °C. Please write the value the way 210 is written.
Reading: 60
